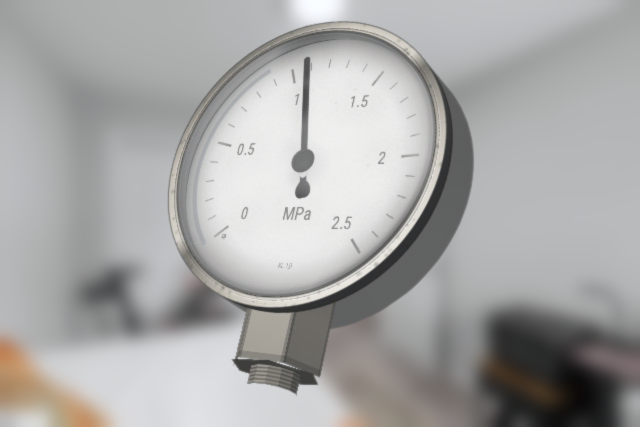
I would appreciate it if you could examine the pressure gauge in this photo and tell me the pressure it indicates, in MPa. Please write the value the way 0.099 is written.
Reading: 1.1
